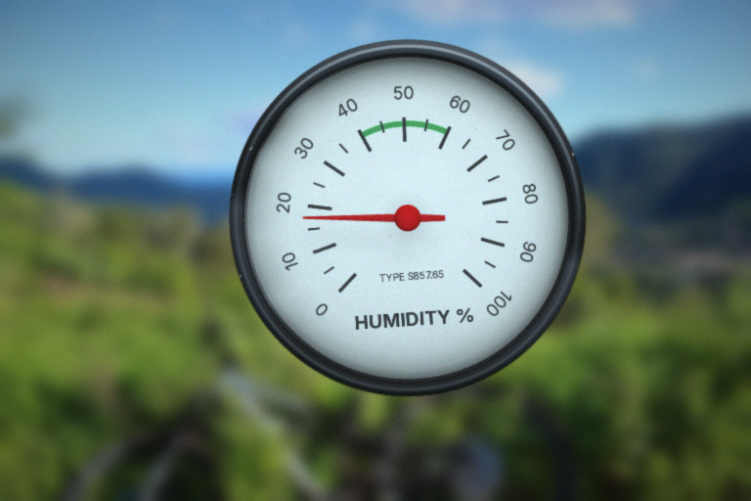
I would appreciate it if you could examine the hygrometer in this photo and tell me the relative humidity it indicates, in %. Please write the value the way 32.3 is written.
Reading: 17.5
